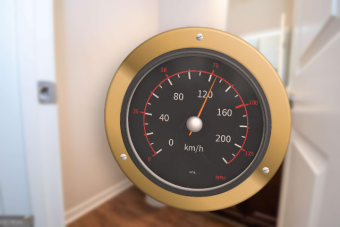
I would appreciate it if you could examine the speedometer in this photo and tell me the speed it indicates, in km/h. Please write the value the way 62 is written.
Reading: 125
